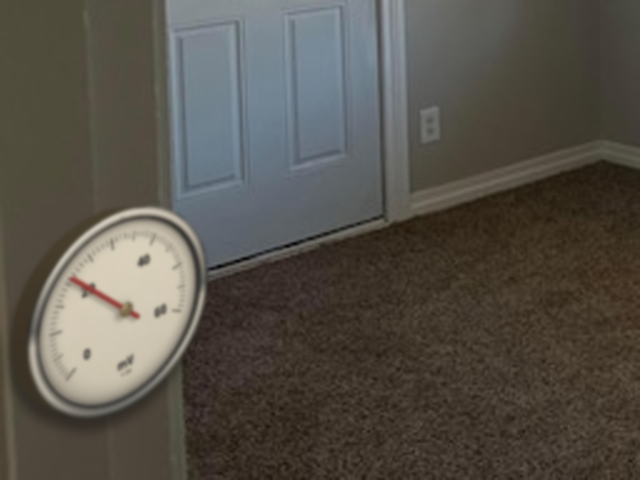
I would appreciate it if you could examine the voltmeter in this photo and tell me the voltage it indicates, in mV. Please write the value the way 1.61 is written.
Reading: 20
